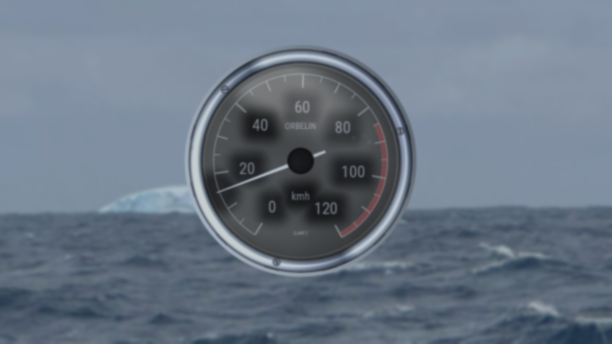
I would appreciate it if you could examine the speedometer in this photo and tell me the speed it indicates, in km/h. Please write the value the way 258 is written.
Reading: 15
